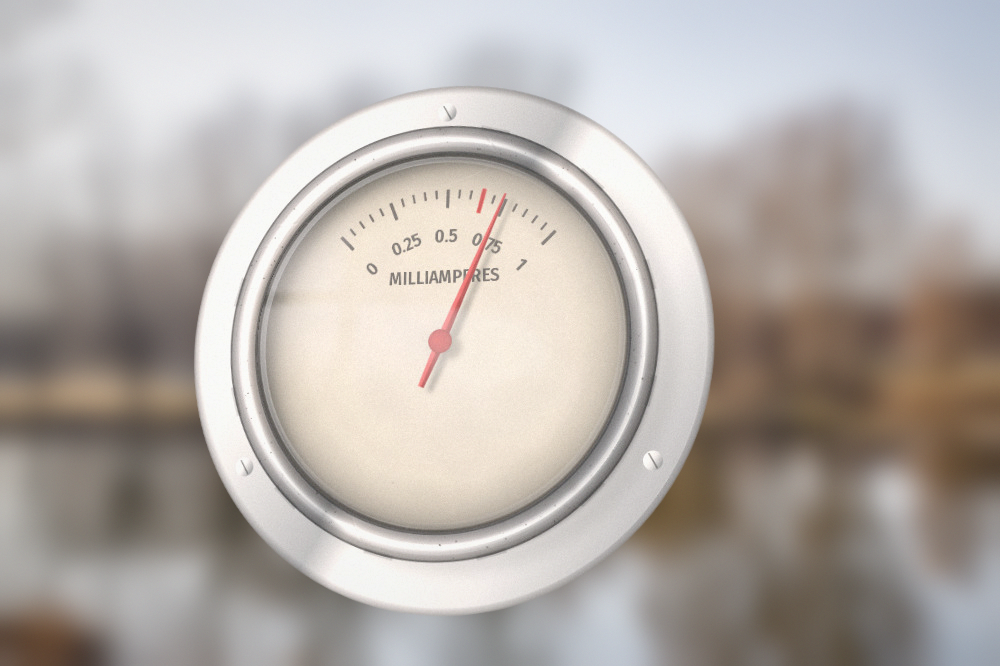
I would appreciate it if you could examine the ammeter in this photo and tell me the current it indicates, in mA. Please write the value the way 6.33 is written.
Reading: 0.75
